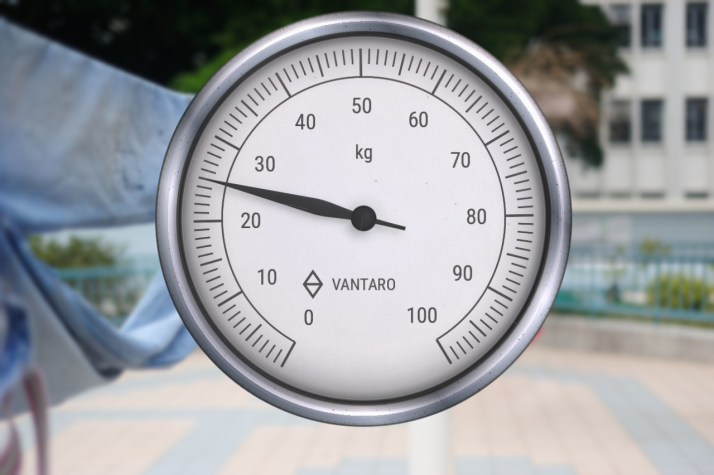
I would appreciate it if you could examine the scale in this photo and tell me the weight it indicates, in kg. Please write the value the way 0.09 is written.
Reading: 25
